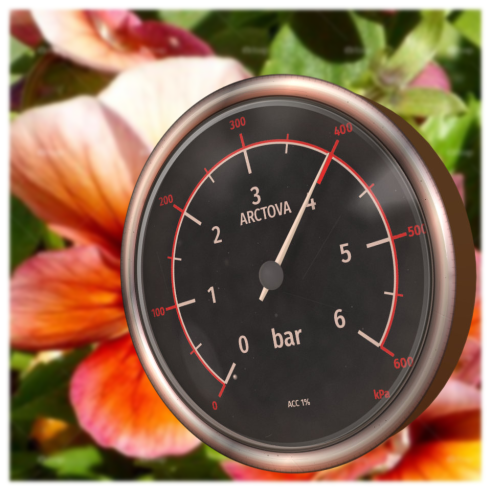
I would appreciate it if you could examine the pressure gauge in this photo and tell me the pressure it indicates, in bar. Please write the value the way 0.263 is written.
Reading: 4
